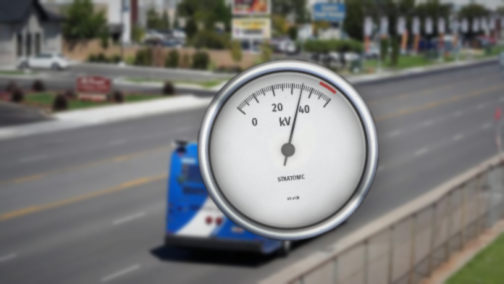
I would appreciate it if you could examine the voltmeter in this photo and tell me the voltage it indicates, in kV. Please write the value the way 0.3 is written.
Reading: 35
